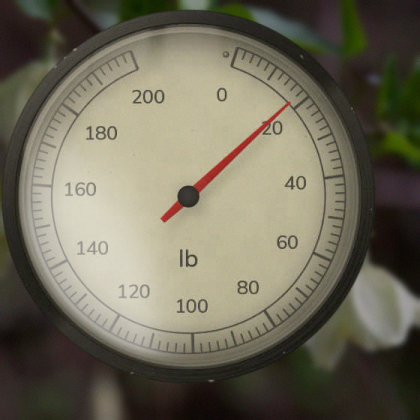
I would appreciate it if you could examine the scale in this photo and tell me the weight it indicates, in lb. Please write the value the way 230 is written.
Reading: 18
